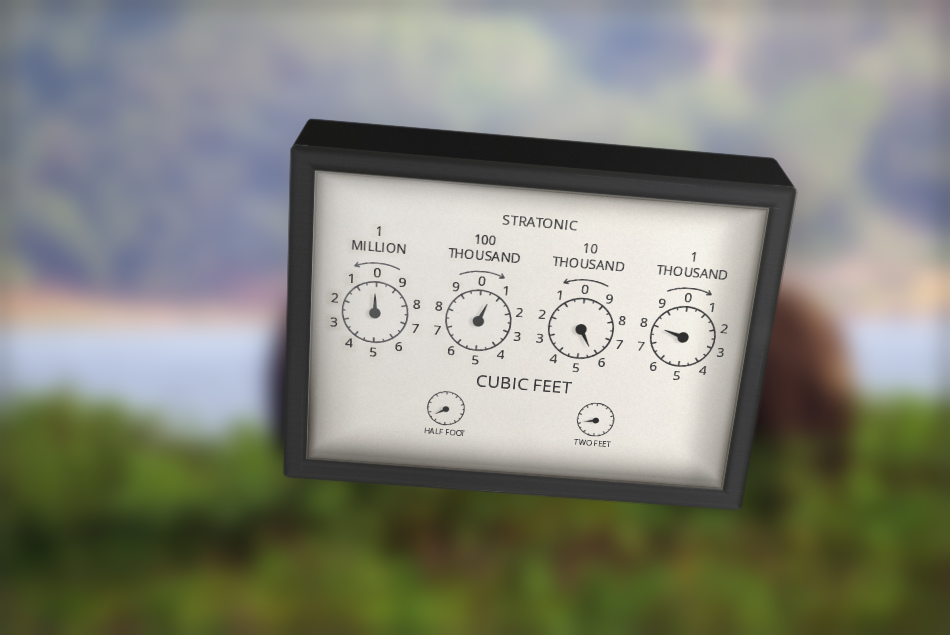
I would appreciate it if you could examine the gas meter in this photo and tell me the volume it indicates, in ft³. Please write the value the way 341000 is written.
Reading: 5800
